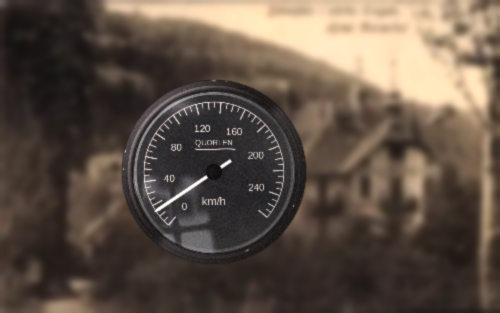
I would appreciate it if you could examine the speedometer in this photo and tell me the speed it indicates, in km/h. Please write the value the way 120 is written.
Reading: 15
